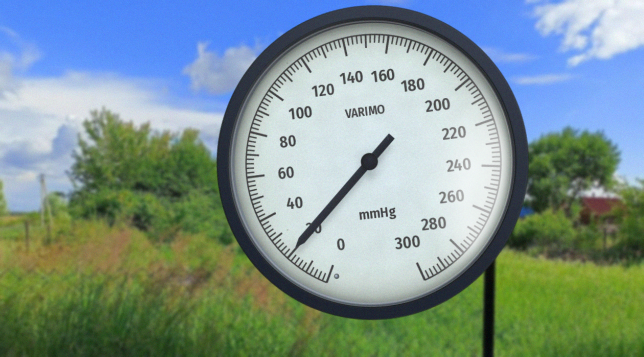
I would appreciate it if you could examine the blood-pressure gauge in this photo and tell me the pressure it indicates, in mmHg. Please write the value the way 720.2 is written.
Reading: 20
